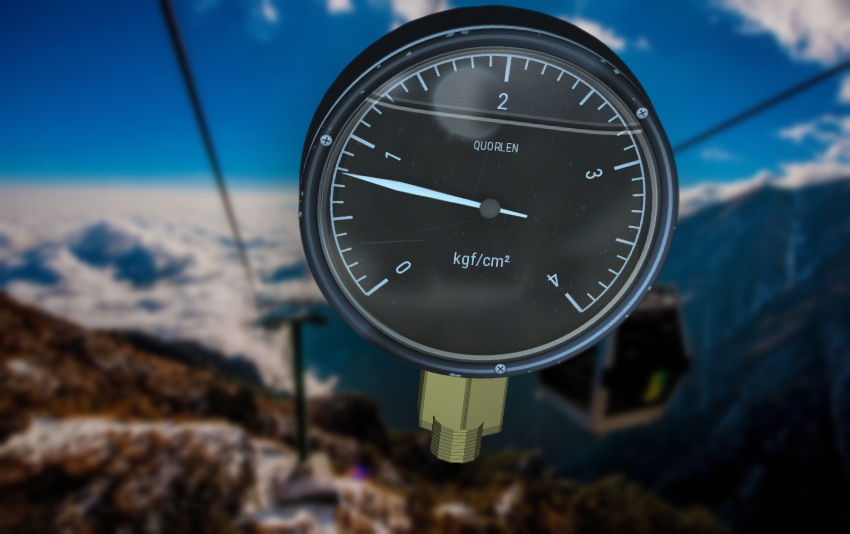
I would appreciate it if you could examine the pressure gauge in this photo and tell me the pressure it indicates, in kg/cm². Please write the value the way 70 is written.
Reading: 0.8
